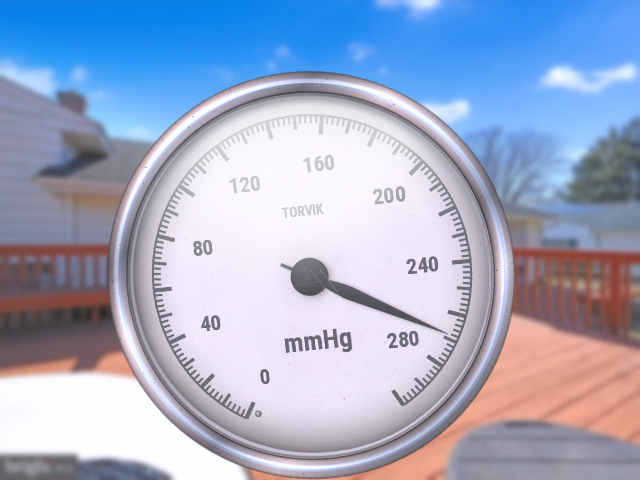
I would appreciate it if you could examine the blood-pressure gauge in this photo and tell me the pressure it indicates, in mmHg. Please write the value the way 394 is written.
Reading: 268
